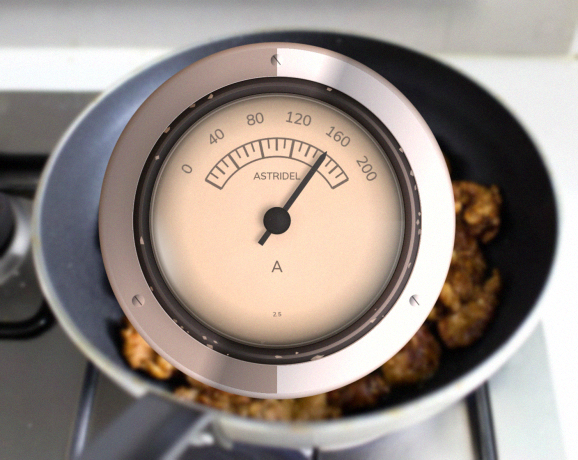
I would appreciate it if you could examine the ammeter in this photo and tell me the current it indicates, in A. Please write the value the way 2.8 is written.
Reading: 160
